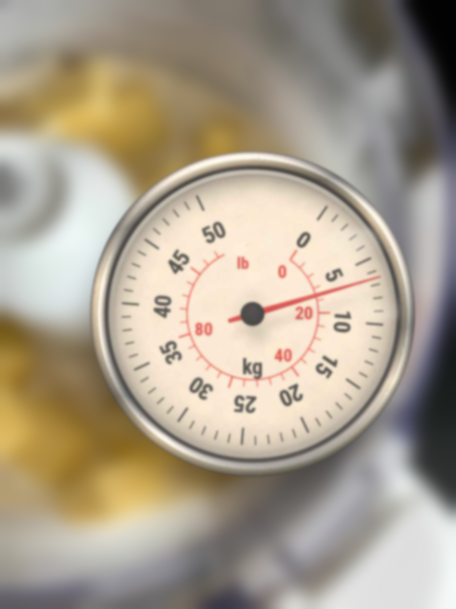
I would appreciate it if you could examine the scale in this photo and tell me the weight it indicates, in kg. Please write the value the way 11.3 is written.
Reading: 6.5
